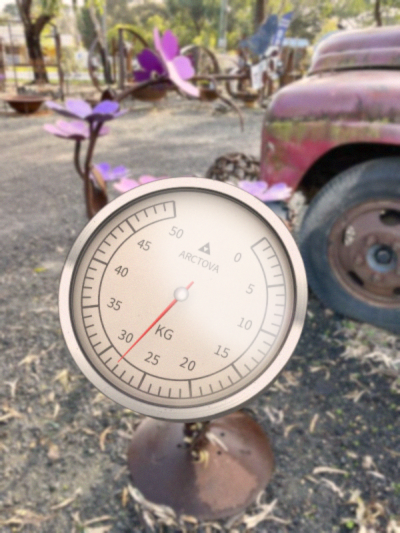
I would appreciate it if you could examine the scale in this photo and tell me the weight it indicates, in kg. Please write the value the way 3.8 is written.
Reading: 28
